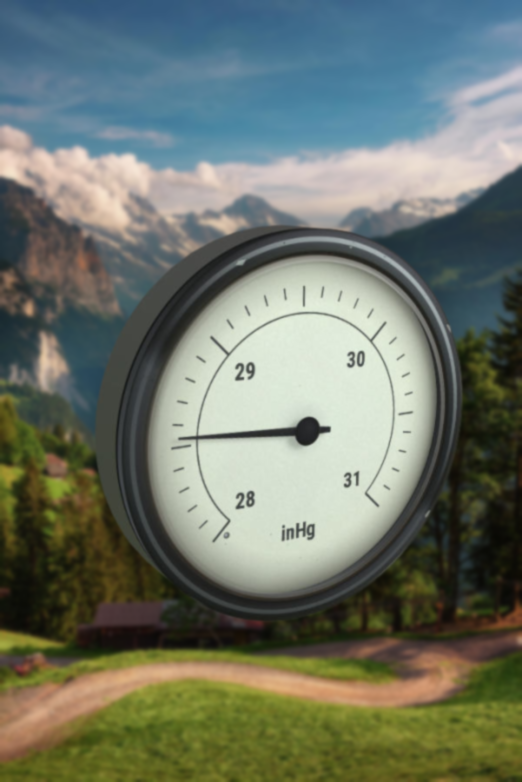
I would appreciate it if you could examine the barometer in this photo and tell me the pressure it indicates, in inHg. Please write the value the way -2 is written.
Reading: 28.55
